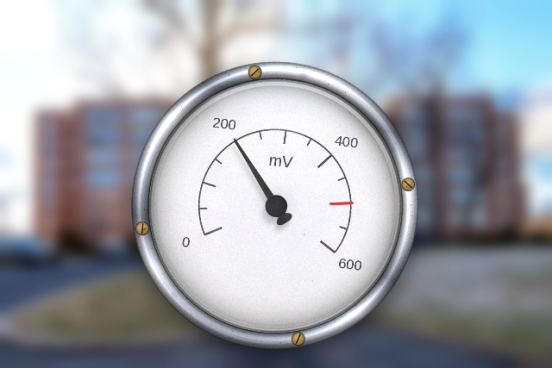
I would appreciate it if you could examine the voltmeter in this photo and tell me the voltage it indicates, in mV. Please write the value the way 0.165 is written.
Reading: 200
